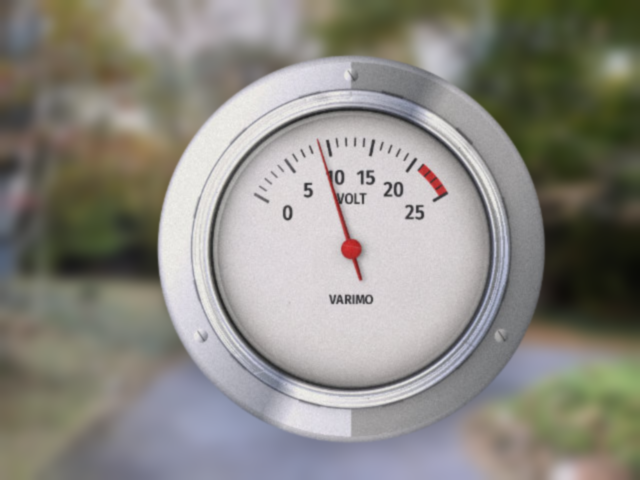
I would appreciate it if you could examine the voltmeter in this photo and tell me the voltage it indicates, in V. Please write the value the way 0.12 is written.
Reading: 9
